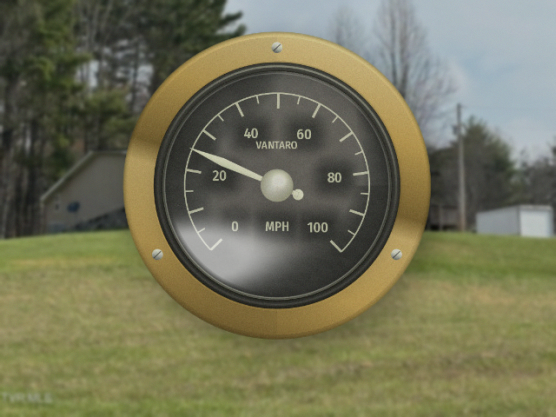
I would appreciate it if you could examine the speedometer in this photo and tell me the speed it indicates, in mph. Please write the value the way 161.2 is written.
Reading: 25
